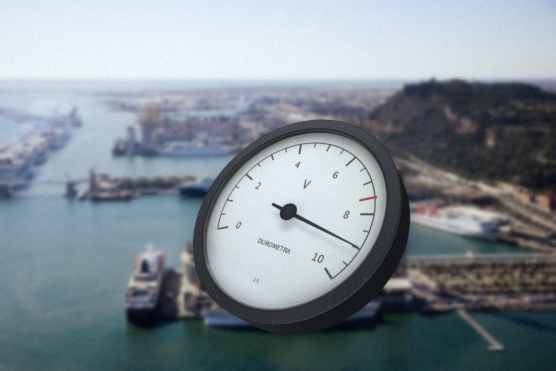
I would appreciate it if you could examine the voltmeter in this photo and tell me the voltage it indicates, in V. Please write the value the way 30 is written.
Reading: 9
